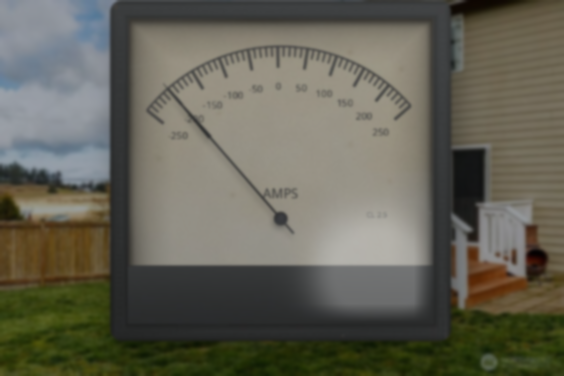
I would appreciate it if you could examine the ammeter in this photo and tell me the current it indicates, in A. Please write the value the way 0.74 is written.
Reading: -200
